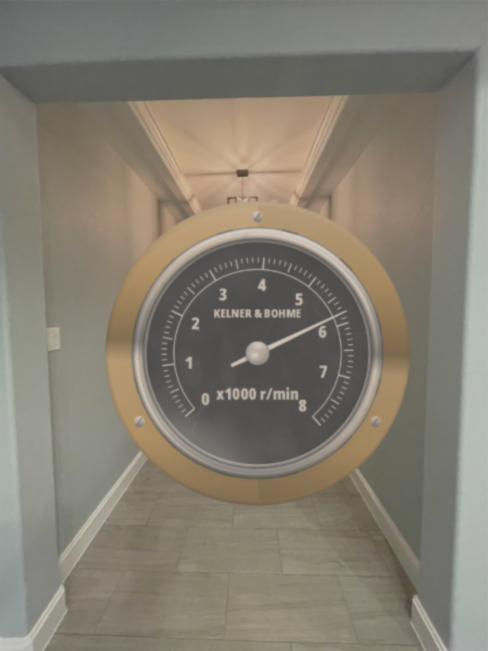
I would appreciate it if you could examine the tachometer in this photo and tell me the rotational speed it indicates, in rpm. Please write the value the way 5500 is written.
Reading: 5800
